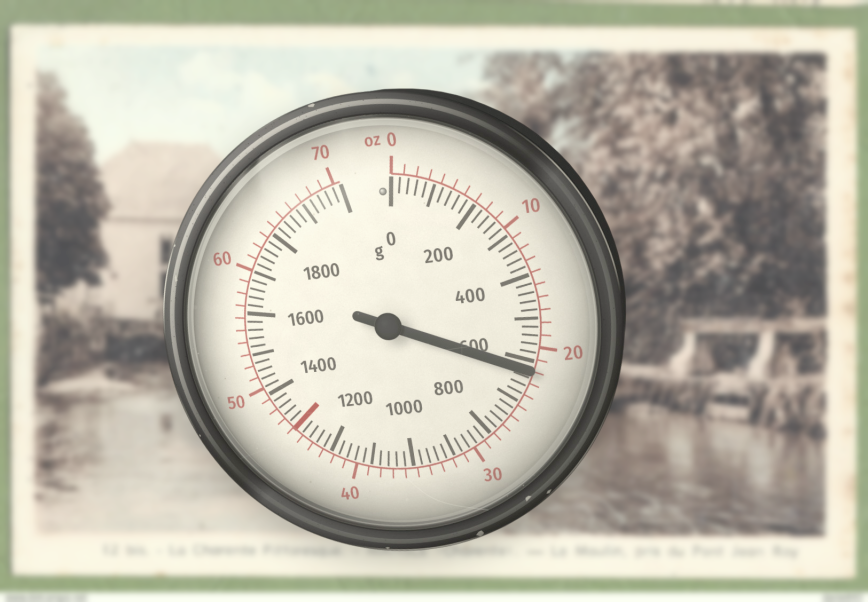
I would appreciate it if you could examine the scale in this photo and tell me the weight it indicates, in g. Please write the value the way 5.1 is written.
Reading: 620
